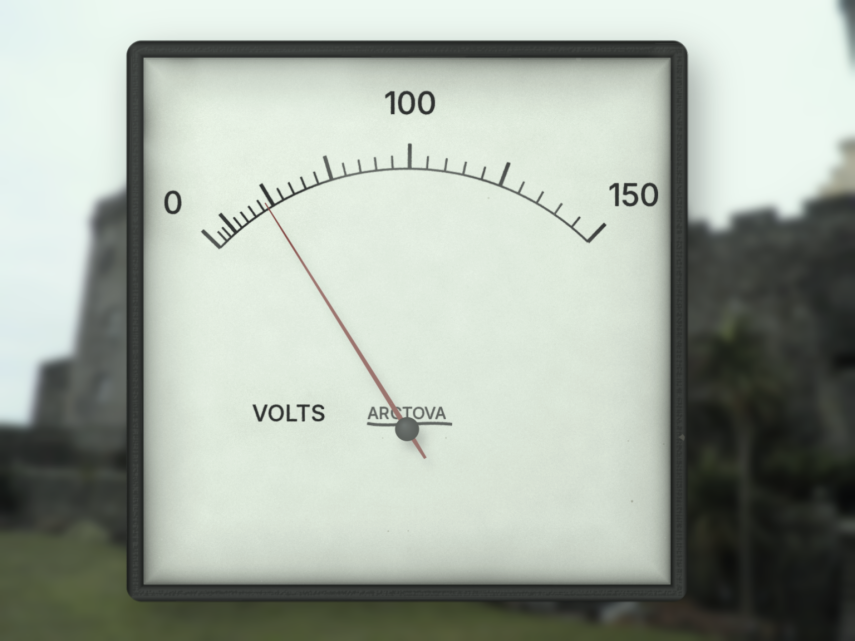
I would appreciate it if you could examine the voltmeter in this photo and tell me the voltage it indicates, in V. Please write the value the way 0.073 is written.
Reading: 47.5
